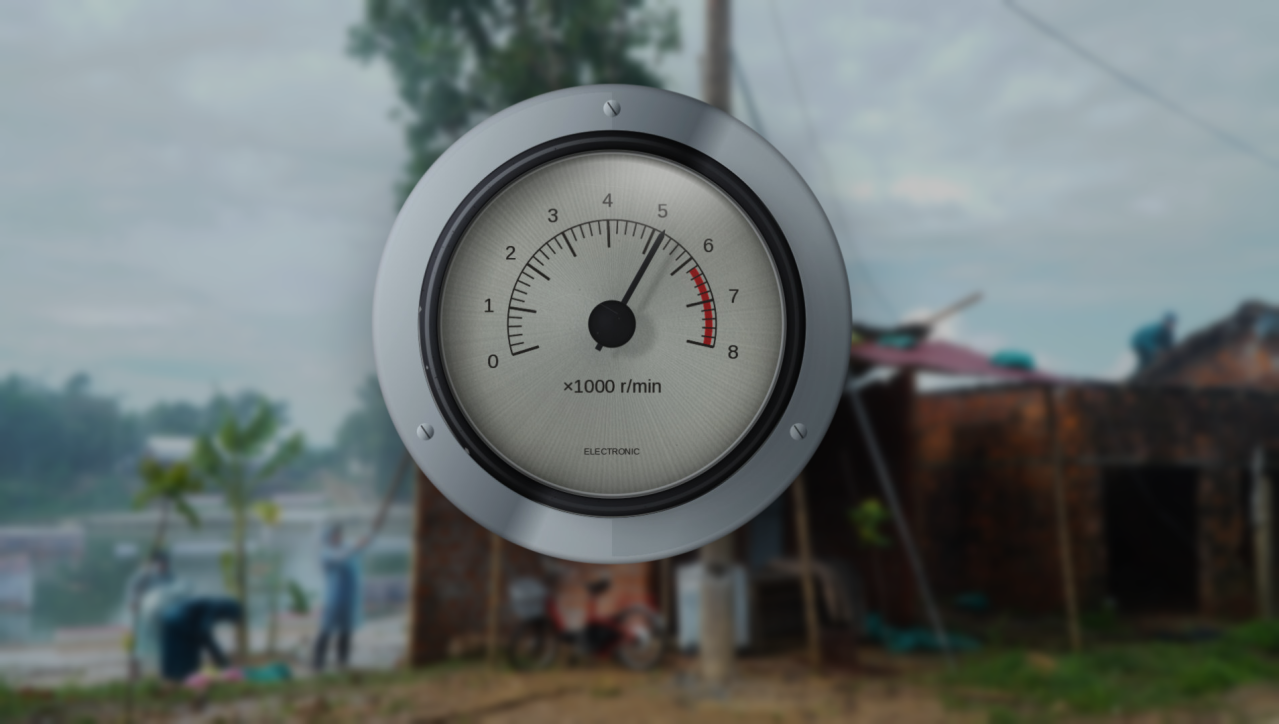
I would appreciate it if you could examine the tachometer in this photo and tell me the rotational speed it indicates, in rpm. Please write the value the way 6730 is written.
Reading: 5200
